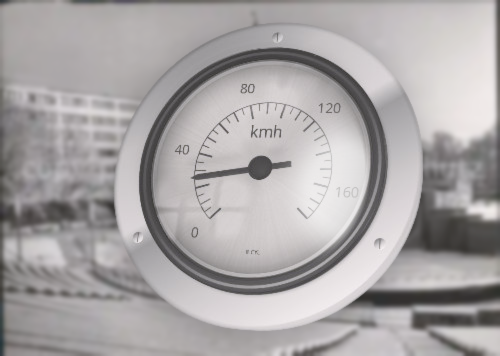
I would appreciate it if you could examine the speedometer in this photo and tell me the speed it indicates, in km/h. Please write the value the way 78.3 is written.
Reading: 25
